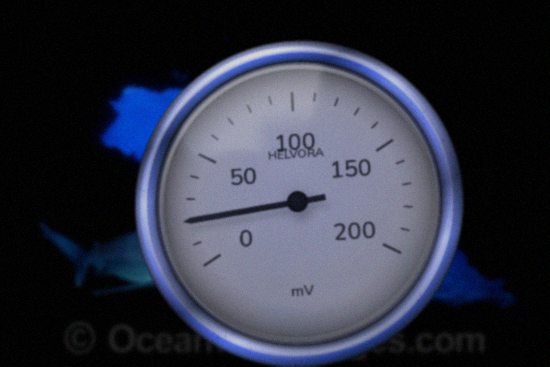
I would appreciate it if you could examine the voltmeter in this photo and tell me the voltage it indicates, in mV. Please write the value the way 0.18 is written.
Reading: 20
